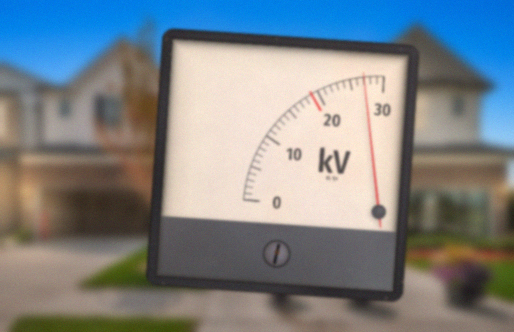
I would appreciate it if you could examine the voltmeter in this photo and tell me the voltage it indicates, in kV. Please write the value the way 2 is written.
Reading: 27
